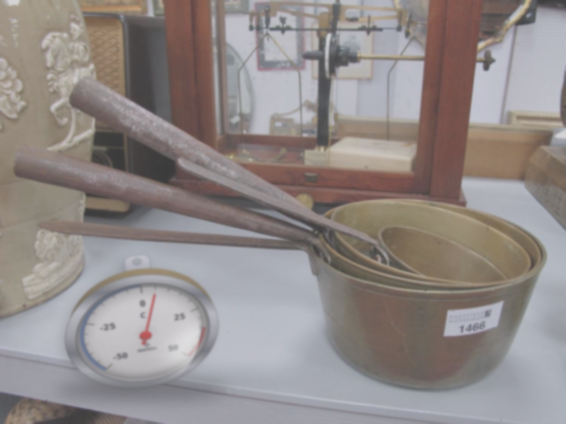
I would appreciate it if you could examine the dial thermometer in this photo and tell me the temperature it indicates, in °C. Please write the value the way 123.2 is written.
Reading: 5
